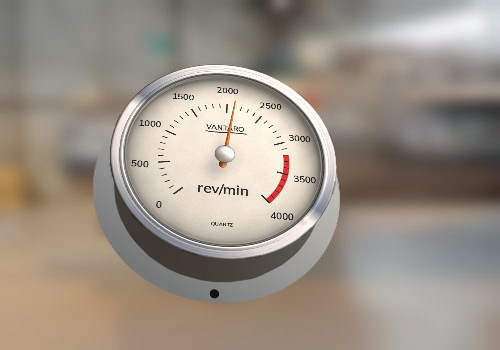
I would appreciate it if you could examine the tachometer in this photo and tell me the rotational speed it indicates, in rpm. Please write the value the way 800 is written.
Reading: 2100
